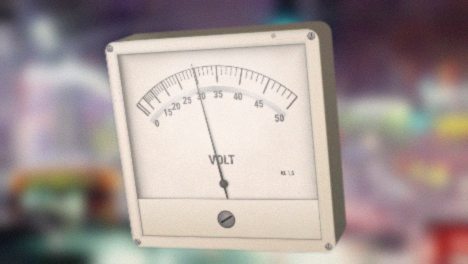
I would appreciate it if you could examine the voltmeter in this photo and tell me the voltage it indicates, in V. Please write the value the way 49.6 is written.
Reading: 30
